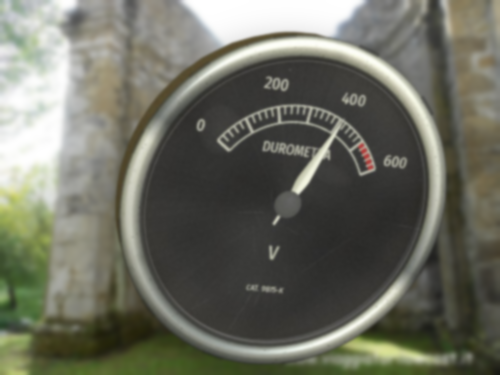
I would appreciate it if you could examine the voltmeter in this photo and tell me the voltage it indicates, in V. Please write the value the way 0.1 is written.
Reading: 400
